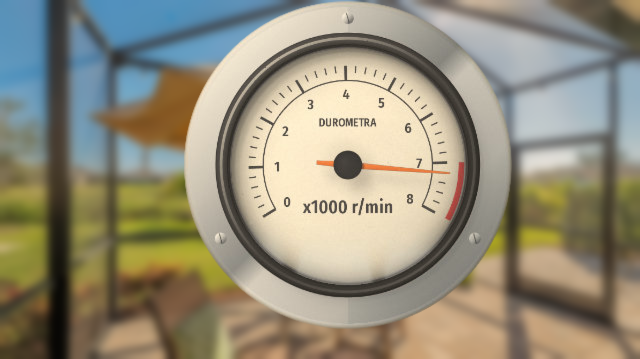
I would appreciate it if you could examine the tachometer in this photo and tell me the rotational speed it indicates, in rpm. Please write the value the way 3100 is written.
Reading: 7200
